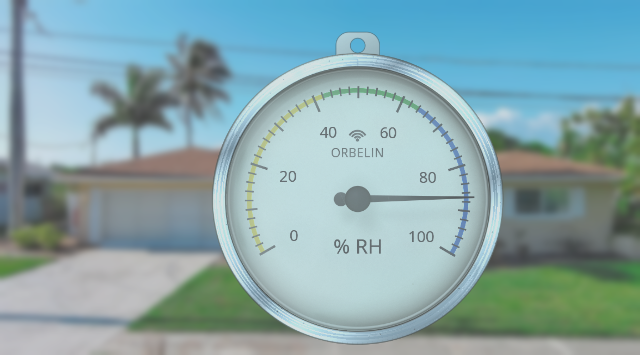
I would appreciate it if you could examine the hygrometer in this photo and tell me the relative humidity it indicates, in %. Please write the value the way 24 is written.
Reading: 87
